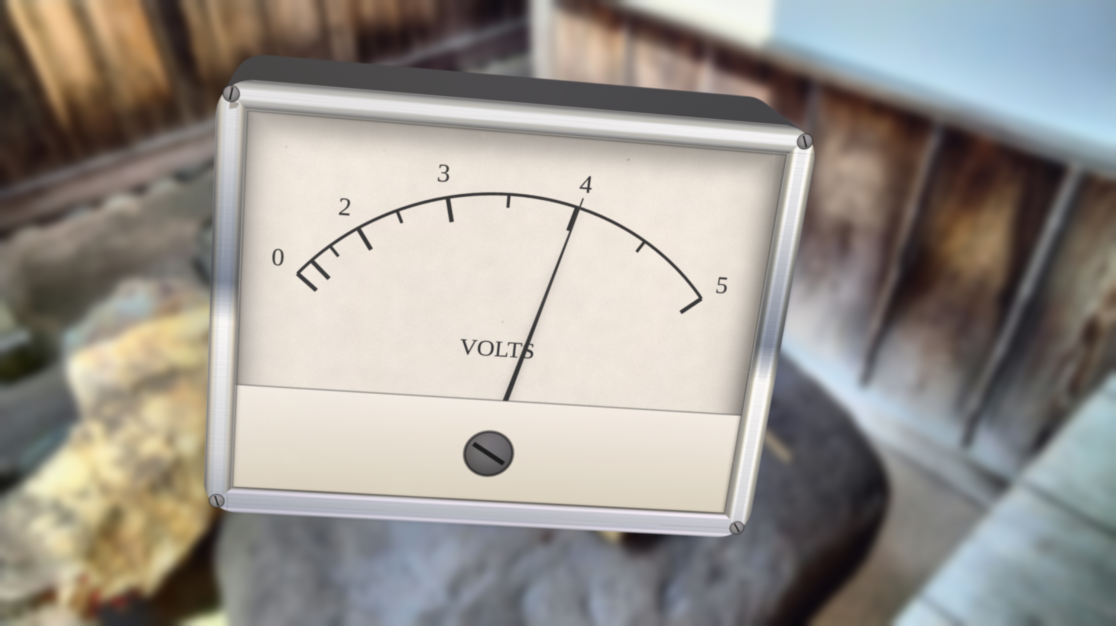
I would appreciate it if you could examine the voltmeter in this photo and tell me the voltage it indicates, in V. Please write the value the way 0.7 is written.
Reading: 4
